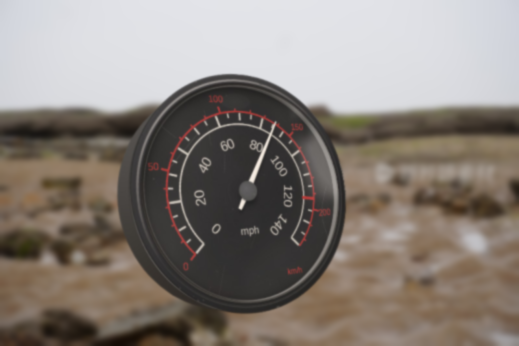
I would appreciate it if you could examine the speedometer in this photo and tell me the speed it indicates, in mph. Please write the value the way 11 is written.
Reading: 85
